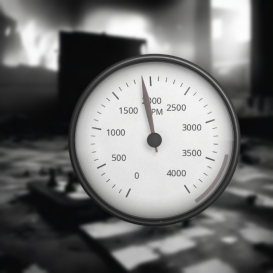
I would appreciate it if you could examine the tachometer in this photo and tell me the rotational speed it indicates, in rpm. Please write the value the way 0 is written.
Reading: 1900
